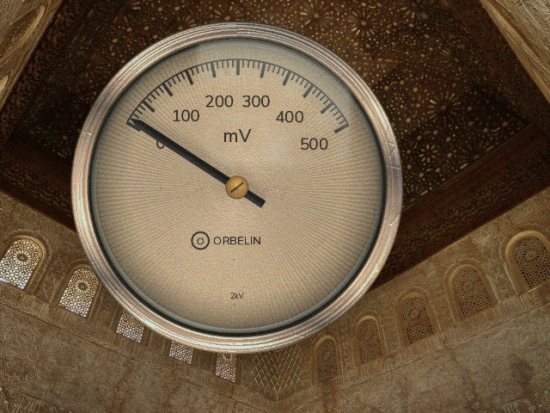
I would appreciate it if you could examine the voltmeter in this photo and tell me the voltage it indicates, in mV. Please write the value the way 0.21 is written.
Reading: 10
